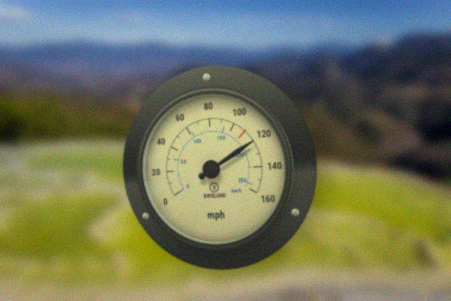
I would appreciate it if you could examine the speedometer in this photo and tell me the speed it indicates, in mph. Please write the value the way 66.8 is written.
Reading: 120
